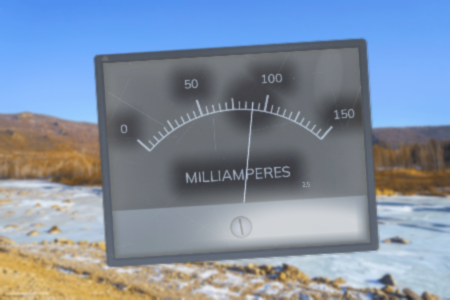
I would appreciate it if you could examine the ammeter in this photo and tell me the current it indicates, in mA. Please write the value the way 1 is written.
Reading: 90
